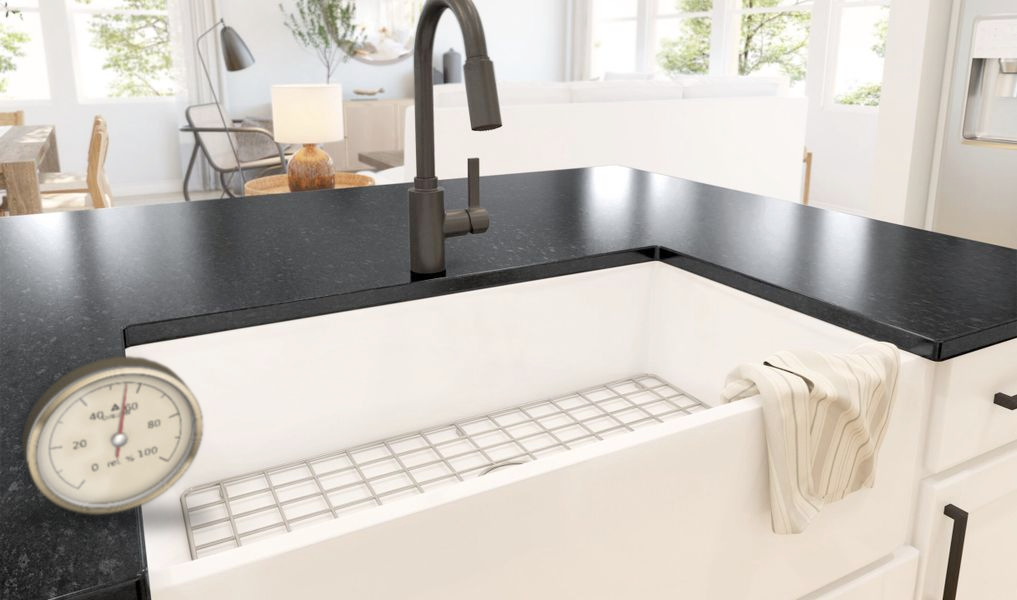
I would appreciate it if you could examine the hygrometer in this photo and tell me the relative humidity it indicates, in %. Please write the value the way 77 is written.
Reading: 55
